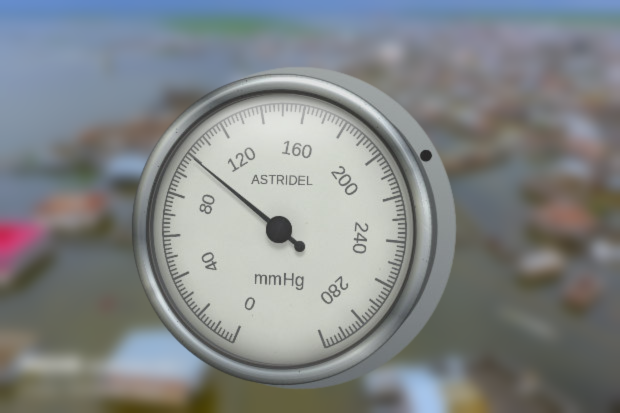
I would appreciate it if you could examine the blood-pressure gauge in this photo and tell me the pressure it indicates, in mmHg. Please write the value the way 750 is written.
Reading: 100
